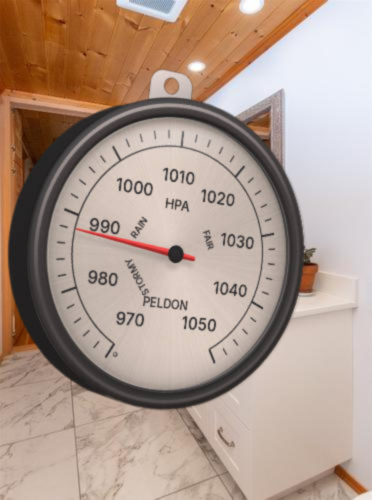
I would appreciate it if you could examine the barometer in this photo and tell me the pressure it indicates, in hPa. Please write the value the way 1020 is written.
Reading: 988
